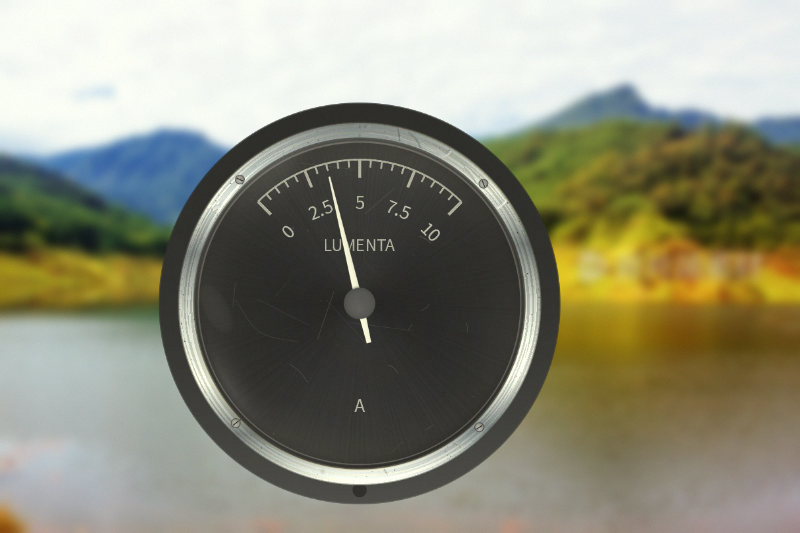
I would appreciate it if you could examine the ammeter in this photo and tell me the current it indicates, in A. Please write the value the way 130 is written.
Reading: 3.5
